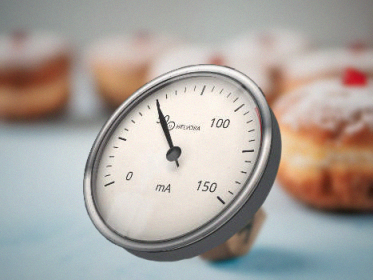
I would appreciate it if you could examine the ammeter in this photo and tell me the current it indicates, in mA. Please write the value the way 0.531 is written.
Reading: 50
